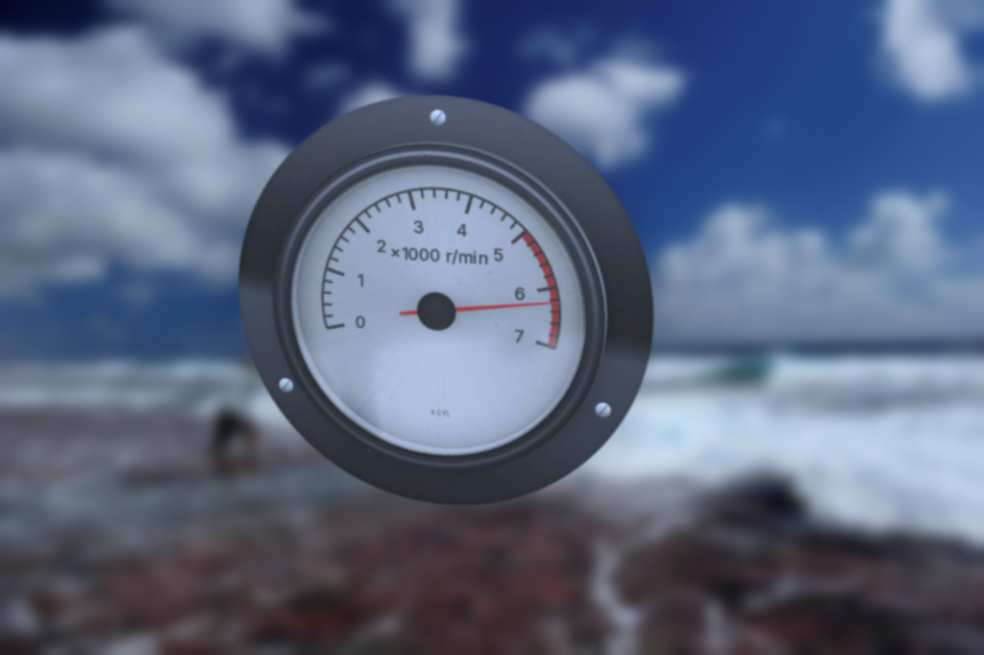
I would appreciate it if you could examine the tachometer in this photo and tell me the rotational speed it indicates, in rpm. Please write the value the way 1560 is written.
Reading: 6200
